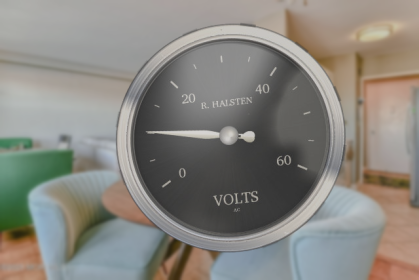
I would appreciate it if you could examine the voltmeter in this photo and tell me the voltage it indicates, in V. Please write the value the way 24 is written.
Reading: 10
